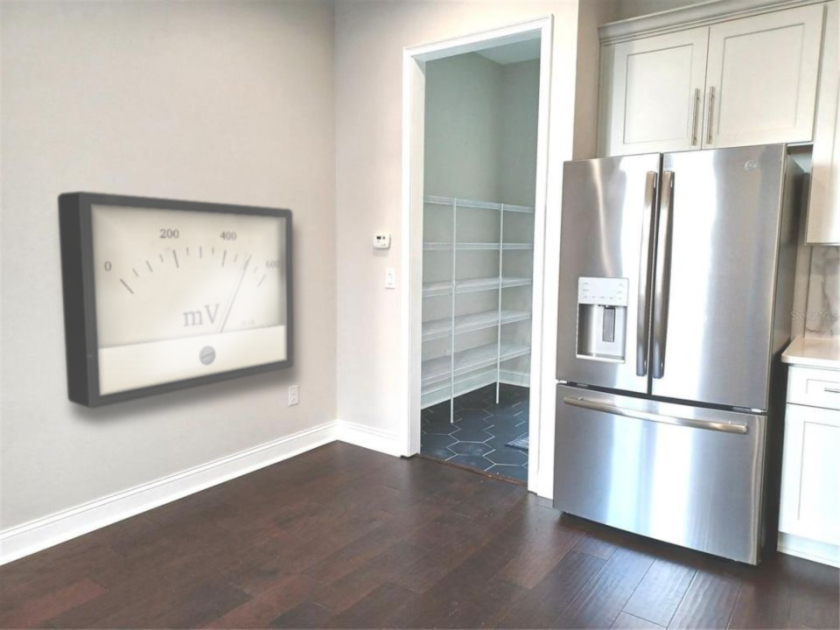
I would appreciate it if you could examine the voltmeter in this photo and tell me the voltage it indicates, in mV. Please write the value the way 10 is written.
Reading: 500
